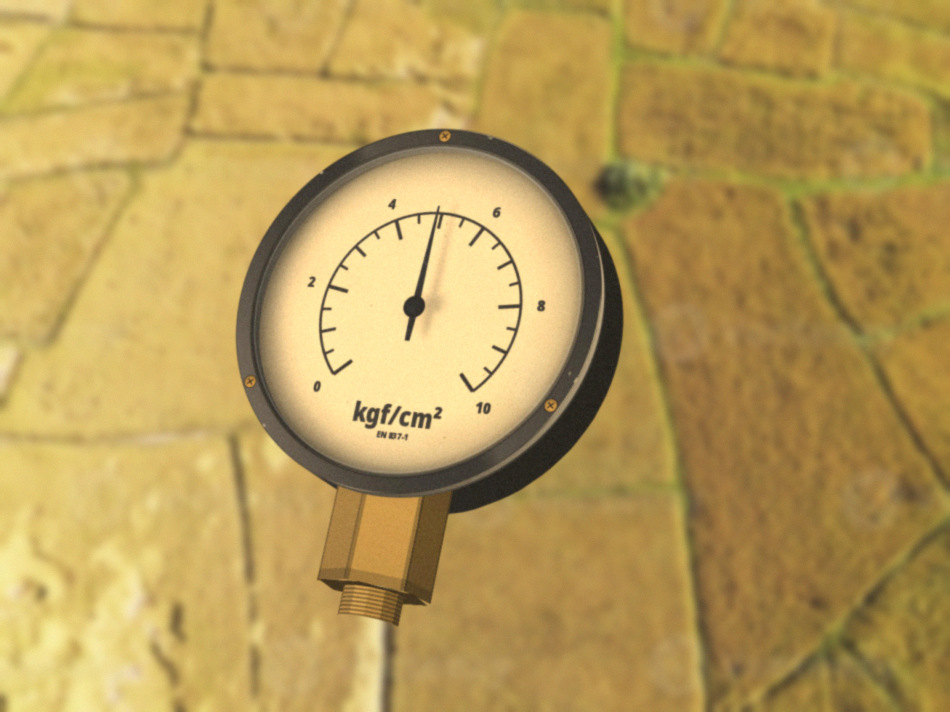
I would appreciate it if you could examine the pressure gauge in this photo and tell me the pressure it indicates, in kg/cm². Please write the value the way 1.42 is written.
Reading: 5
